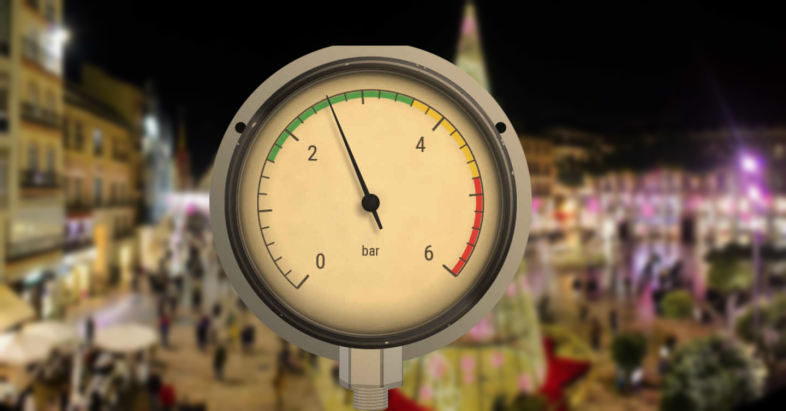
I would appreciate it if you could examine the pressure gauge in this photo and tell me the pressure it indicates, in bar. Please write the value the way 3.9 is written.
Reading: 2.6
